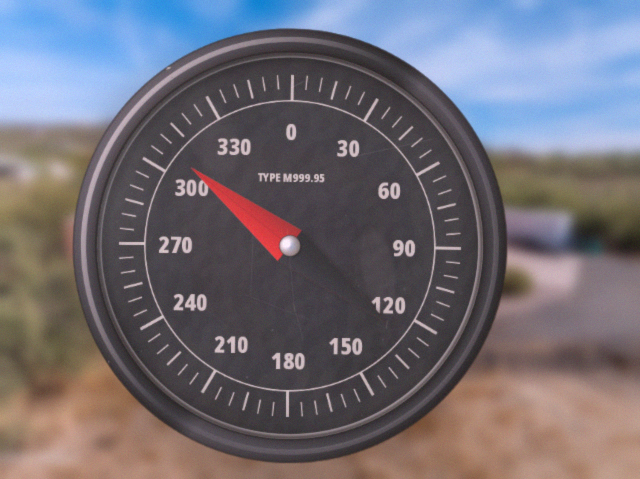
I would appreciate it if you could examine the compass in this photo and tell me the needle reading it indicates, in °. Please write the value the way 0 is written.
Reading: 307.5
